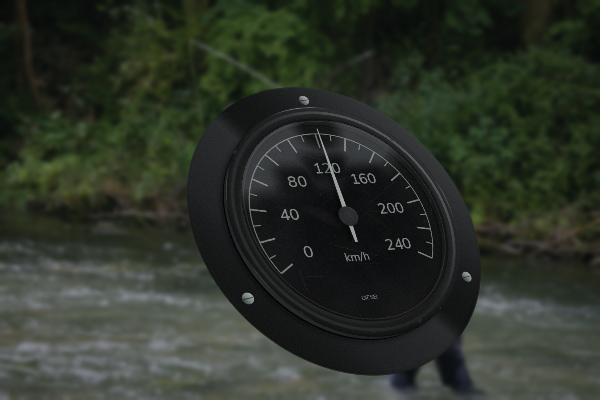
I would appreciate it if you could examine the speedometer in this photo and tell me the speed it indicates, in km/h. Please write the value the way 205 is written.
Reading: 120
